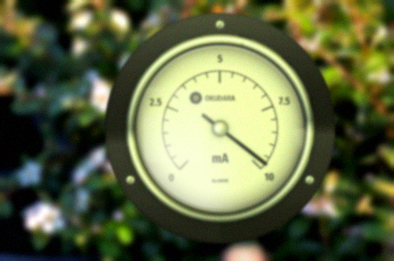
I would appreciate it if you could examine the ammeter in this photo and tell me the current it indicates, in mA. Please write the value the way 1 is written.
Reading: 9.75
